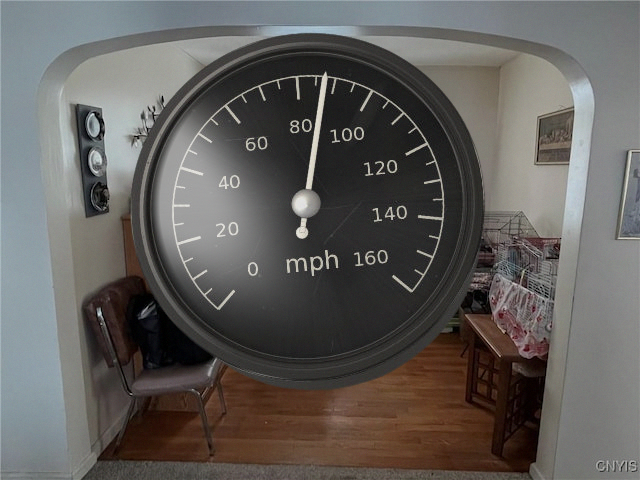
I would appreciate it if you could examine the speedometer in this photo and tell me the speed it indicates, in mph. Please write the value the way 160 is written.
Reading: 87.5
